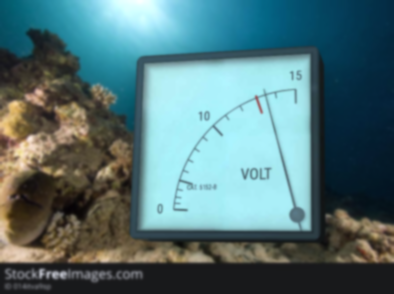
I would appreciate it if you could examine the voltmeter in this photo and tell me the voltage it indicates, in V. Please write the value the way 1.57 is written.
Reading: 13.5
